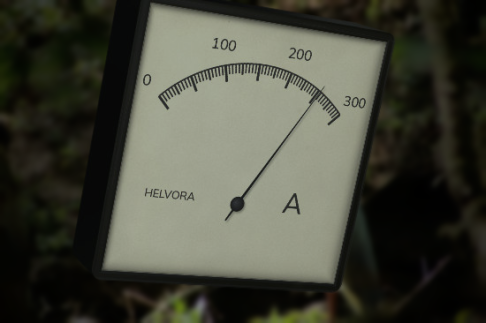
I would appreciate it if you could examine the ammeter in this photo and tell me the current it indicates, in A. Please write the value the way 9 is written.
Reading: 250
